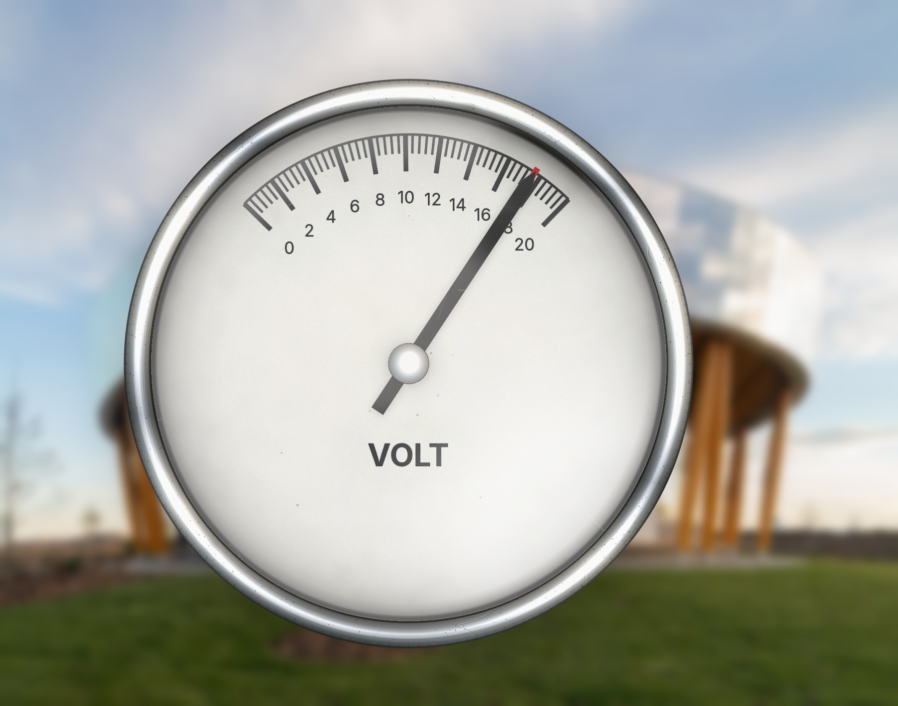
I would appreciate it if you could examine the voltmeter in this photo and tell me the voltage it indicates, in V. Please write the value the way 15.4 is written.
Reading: 17.6
